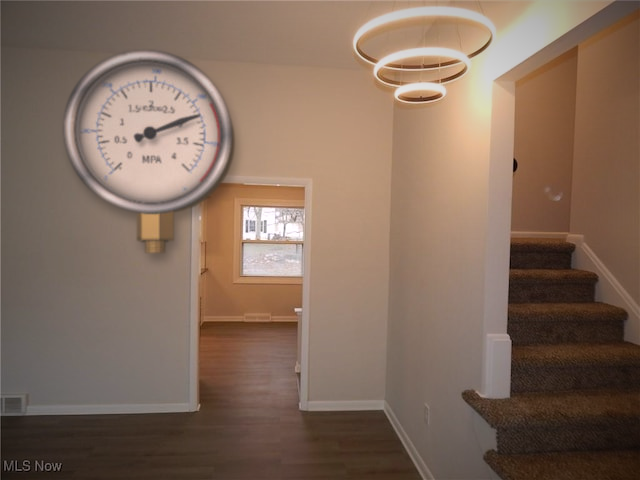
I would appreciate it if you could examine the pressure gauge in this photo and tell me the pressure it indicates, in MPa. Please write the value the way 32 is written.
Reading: 3
